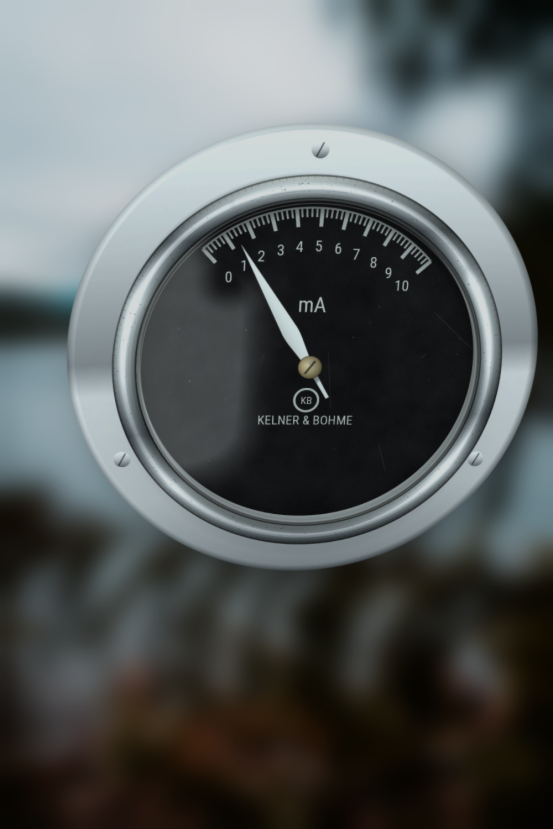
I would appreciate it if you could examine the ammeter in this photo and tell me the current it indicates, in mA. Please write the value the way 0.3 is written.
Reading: 1.4
